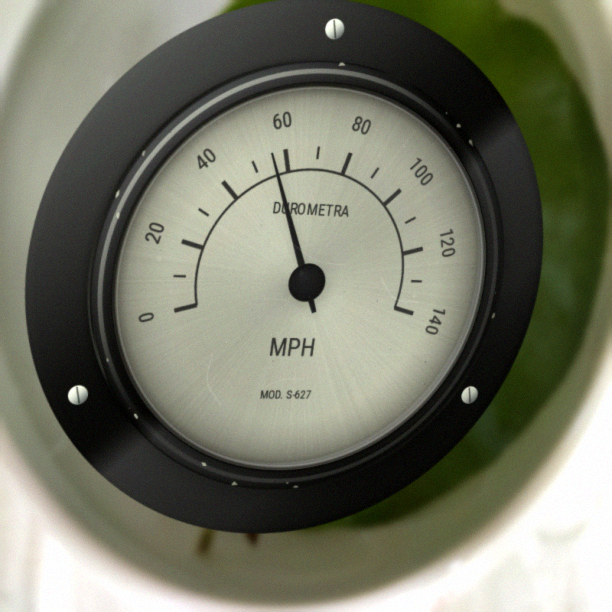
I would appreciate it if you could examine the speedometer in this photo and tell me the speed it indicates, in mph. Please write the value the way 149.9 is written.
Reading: 55
